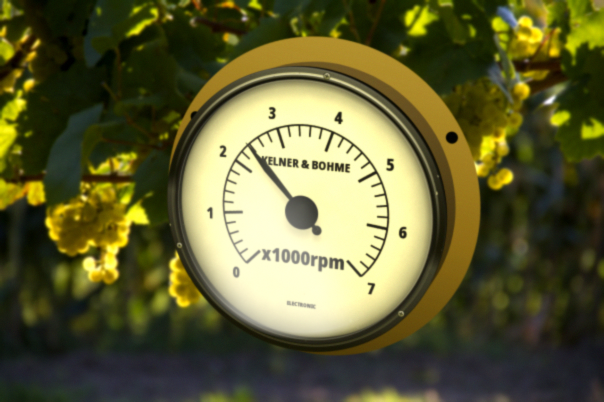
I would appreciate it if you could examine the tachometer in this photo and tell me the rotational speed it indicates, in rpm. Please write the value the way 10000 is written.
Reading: 2400
